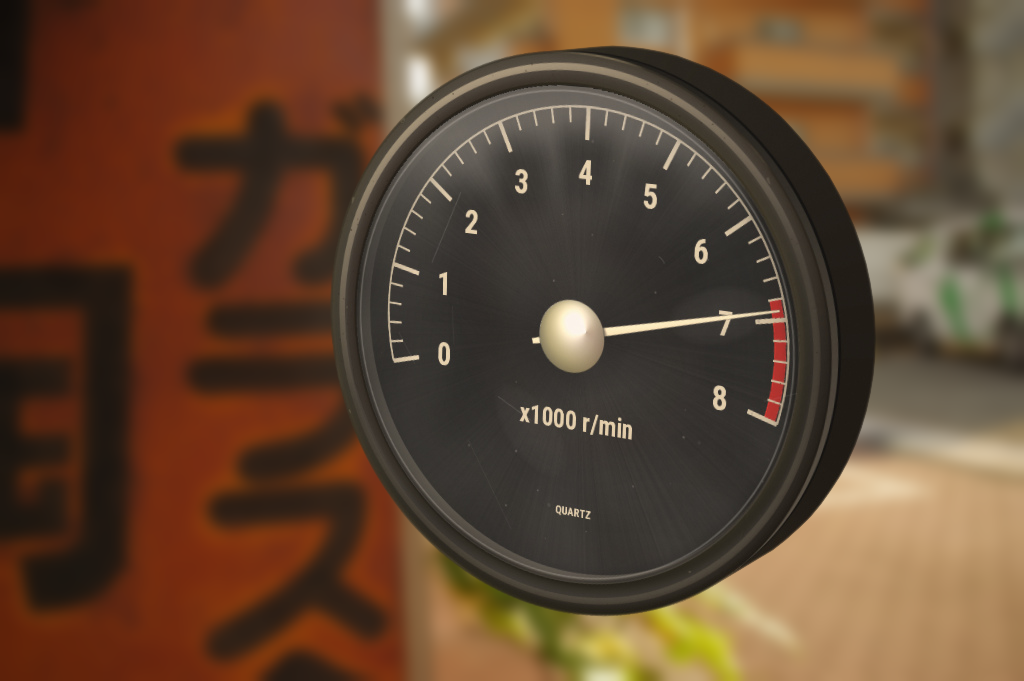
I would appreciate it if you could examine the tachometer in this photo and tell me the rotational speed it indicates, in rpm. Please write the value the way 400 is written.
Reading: 6900
